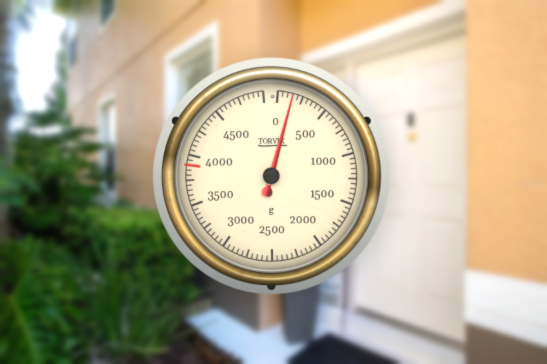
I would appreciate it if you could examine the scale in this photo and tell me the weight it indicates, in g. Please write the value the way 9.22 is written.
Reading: 150
